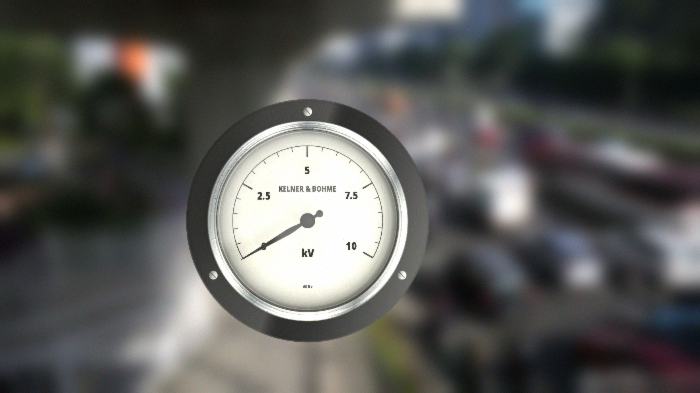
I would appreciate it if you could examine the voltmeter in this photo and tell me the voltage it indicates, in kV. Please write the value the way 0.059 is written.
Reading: 0
